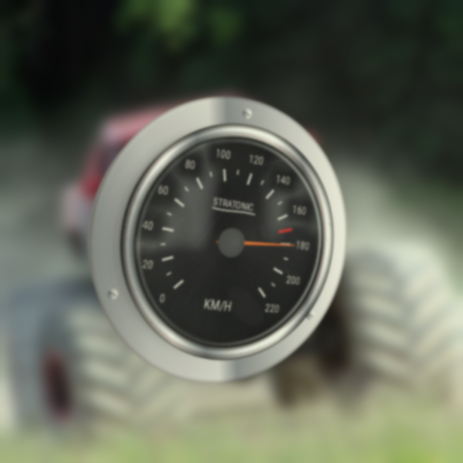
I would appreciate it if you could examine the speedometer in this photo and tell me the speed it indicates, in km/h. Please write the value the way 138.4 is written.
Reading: 180
